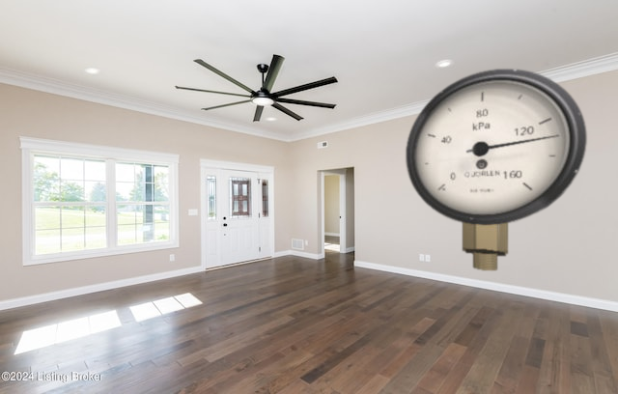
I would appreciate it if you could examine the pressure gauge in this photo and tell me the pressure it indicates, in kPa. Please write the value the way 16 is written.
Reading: 130
